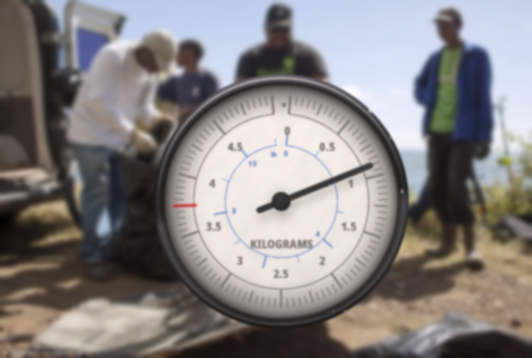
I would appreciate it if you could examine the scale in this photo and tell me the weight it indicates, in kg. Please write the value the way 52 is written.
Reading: 0.9
